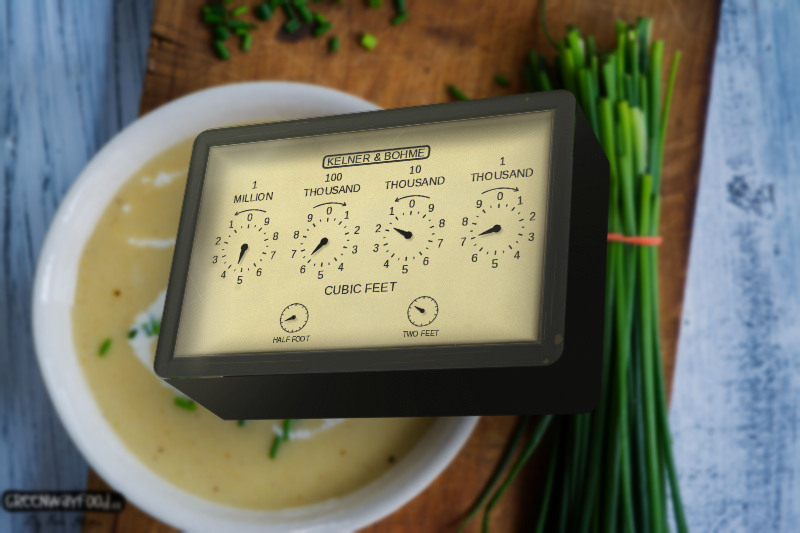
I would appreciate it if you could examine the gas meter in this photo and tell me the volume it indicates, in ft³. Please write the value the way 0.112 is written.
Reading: 461700
